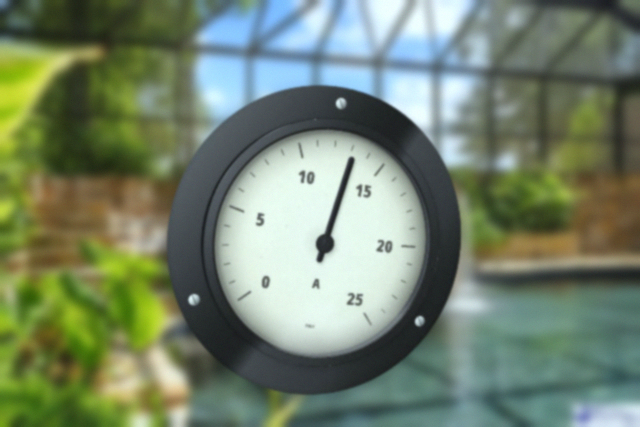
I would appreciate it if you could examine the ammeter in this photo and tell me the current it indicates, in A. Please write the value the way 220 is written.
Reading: 13
